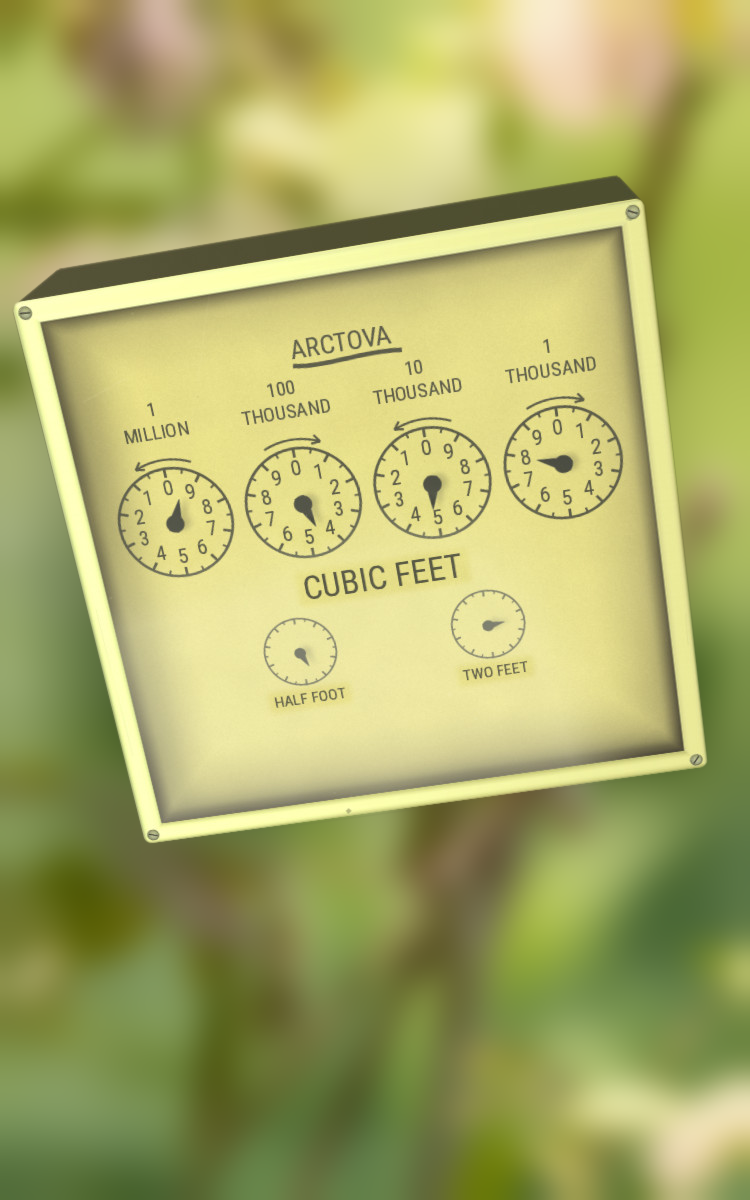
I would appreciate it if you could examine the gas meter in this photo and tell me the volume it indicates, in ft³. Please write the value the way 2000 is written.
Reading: 944800
